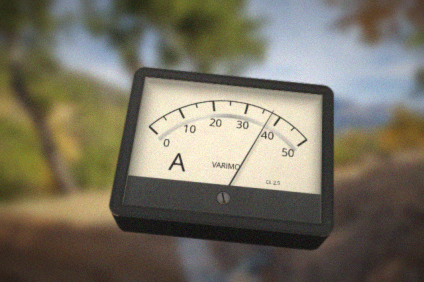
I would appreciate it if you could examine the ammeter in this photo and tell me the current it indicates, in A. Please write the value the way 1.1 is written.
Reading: 37.5
